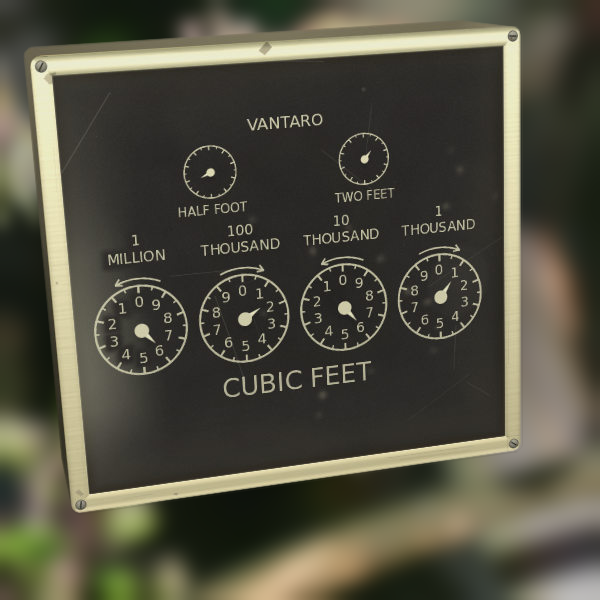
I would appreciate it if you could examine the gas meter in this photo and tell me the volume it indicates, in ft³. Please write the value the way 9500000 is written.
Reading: 616100
